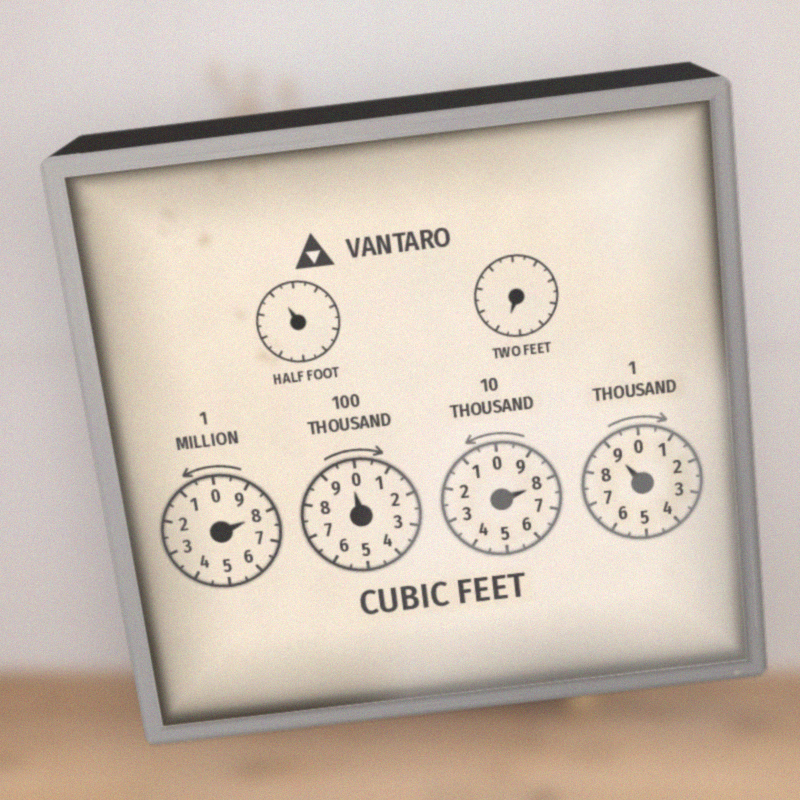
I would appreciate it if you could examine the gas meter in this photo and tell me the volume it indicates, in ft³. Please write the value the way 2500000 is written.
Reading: 797900
